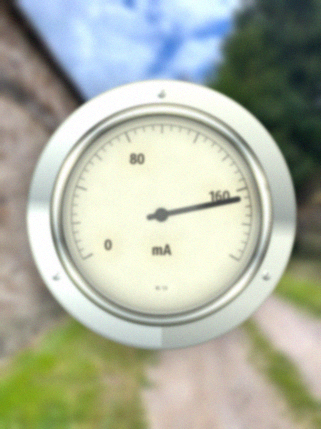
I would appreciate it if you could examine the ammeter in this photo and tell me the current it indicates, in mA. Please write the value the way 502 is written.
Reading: 165
